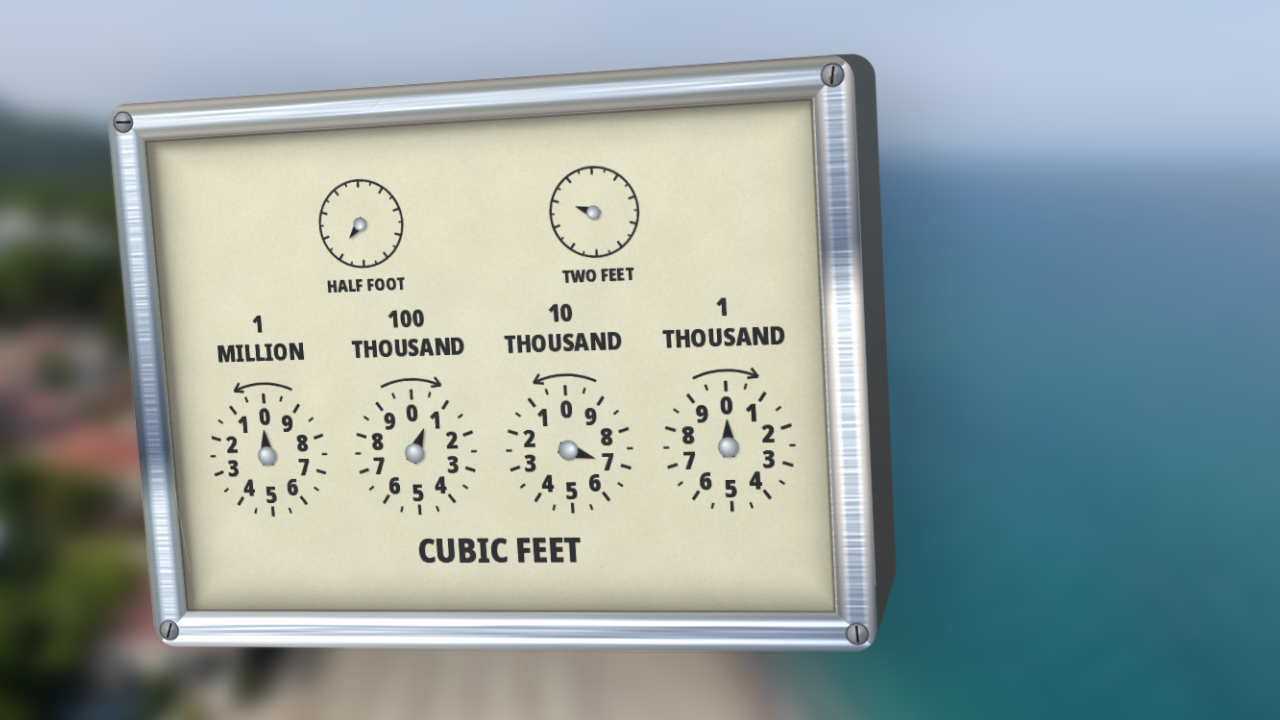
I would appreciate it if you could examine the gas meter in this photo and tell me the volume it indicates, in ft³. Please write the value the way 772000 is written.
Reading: 7000
